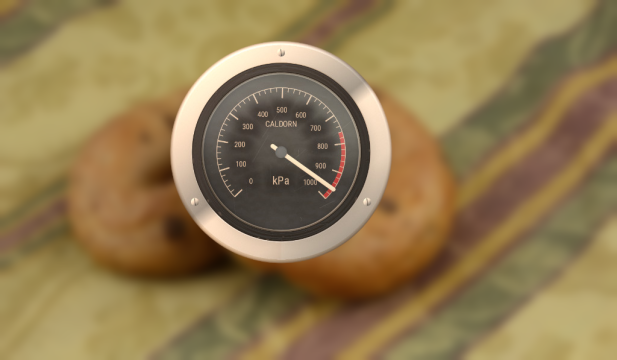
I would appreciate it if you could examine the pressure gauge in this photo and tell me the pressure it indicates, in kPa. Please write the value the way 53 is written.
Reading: 960
